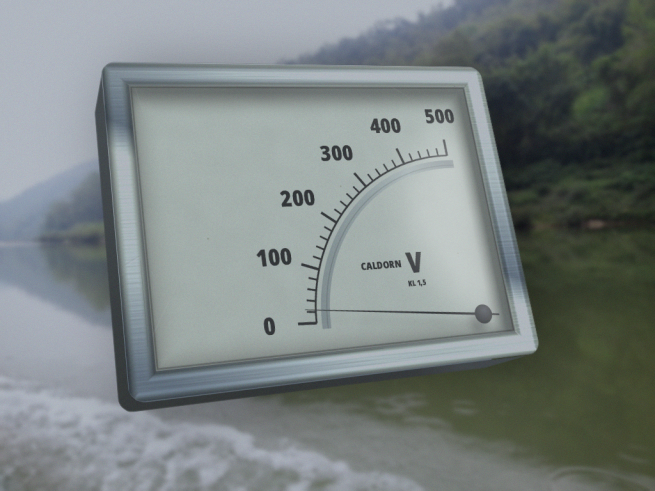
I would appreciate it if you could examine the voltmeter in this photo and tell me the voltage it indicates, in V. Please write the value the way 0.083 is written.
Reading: 20
